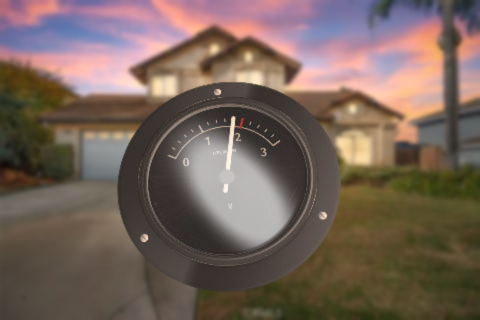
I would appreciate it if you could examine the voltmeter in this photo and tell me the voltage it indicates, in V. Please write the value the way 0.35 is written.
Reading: 1.8
